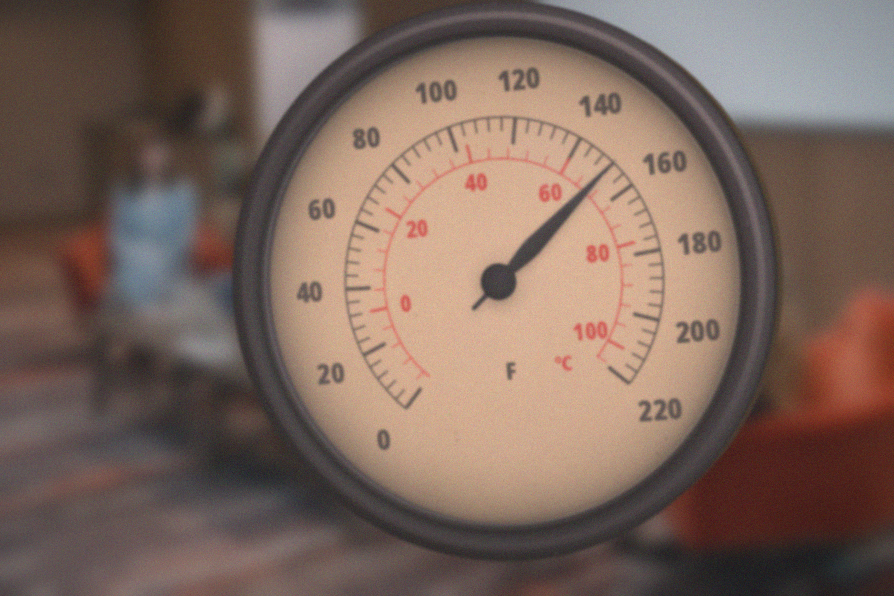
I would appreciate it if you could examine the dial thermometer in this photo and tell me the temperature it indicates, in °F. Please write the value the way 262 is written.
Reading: 152
